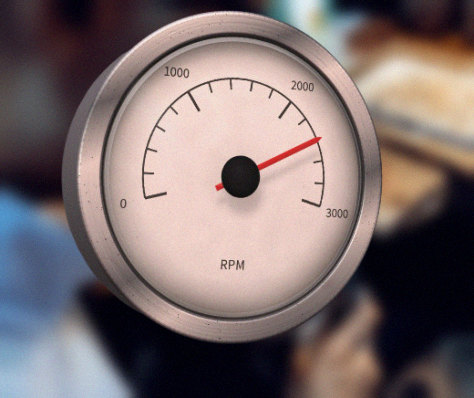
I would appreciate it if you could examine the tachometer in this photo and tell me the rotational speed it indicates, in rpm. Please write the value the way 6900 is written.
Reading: 2400
